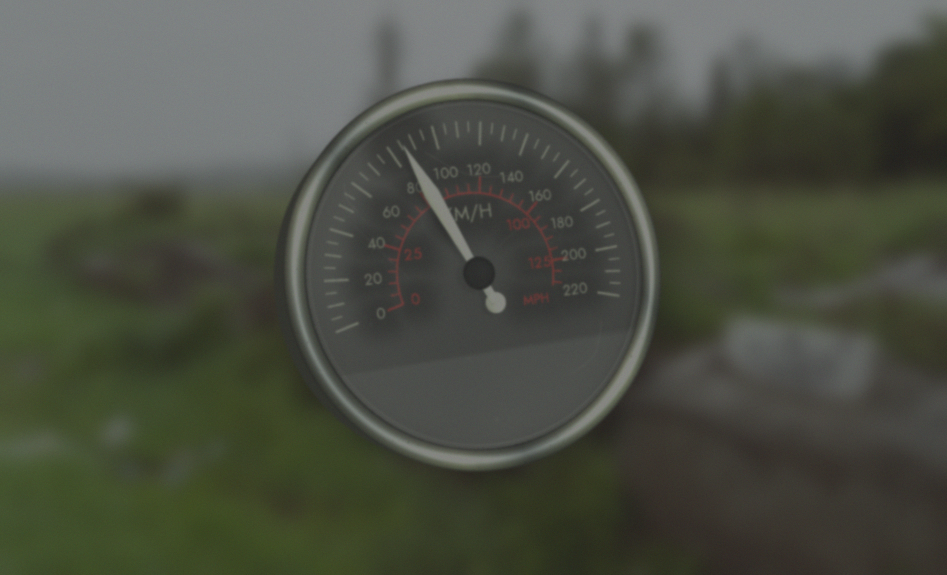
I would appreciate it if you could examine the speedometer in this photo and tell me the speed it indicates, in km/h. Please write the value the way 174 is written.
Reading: 85
